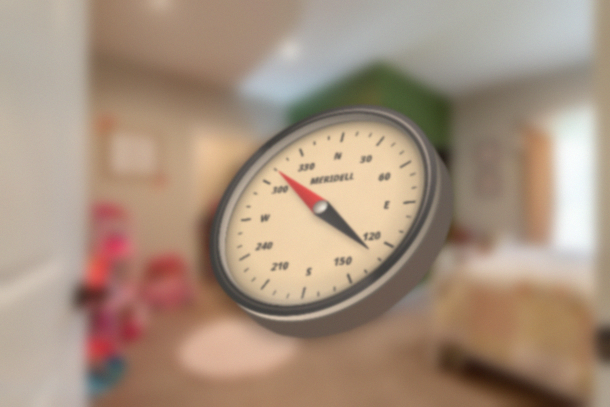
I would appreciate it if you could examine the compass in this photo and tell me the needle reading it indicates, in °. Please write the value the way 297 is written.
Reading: 310
